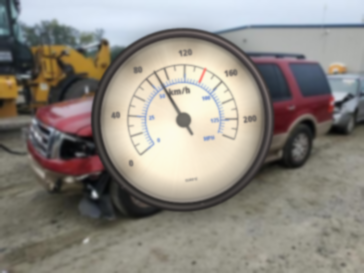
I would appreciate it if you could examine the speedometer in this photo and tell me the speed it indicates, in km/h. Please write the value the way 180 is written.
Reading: 90
